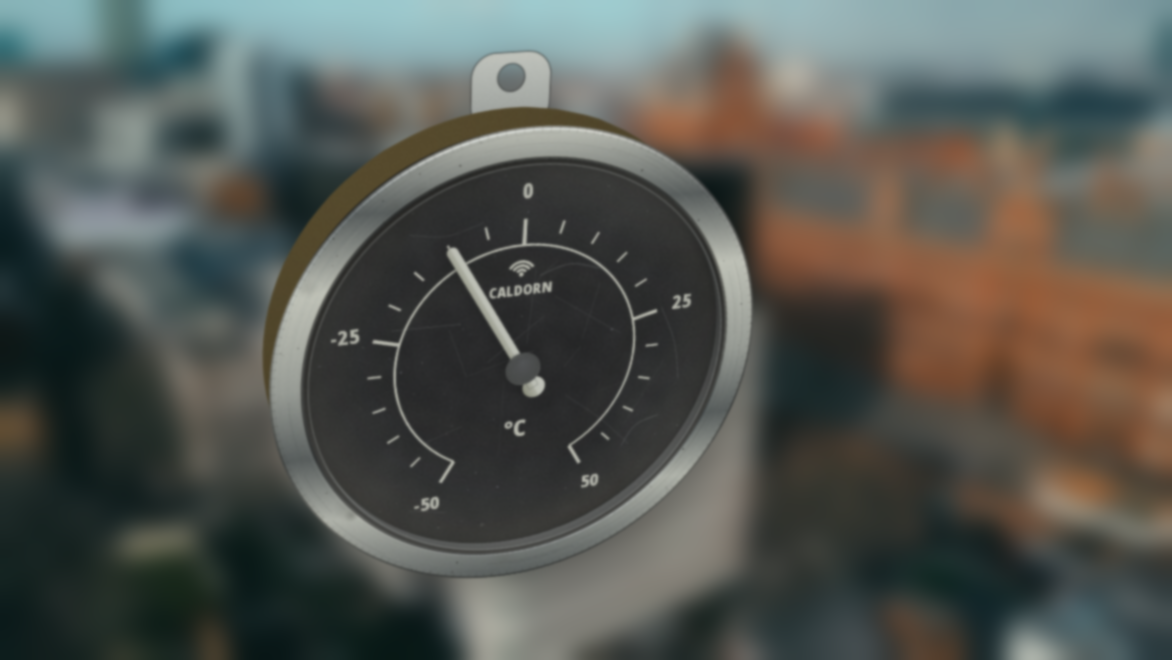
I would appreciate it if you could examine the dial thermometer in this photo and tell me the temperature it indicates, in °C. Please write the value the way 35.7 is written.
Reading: -10
